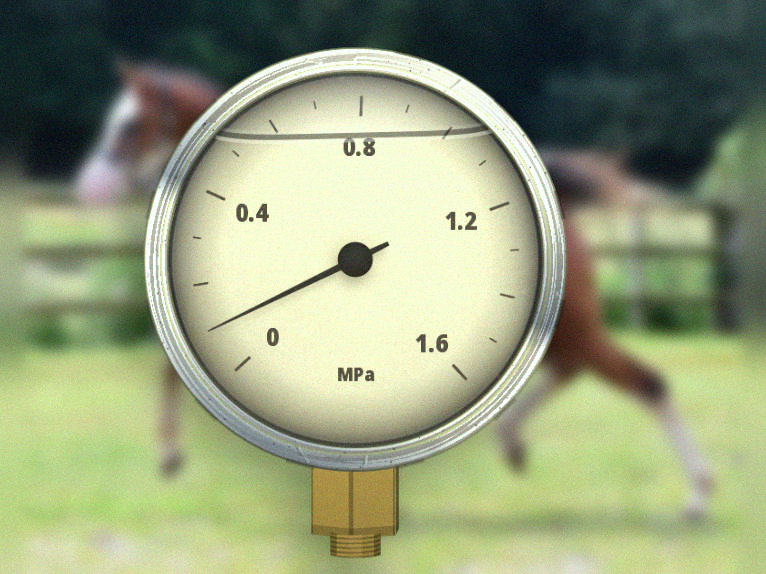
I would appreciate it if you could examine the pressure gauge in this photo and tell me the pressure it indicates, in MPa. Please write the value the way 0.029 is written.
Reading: 0.1
